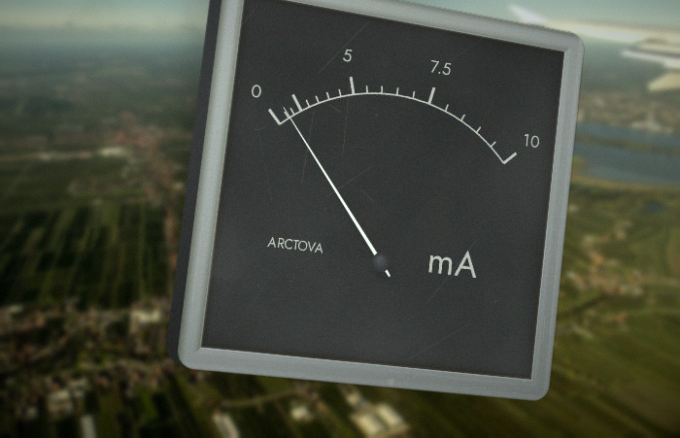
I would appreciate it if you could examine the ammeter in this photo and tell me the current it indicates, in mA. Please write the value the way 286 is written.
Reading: 1.5
